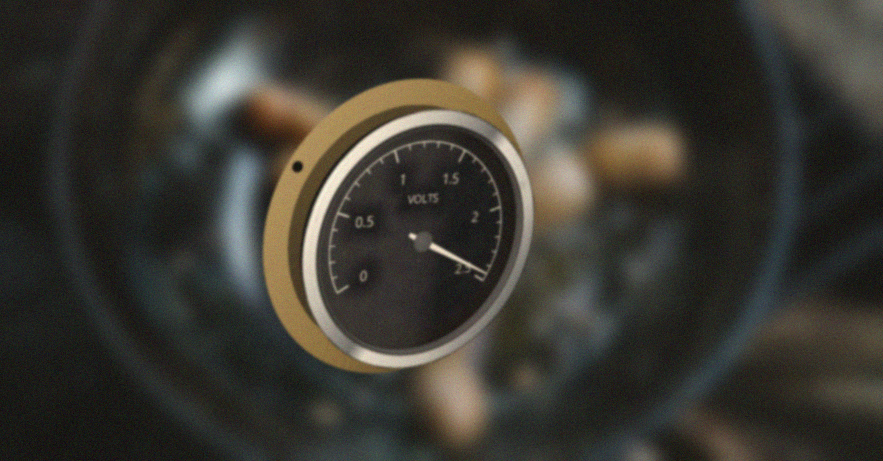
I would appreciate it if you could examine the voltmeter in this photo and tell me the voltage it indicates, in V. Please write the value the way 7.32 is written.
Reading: 2.45
